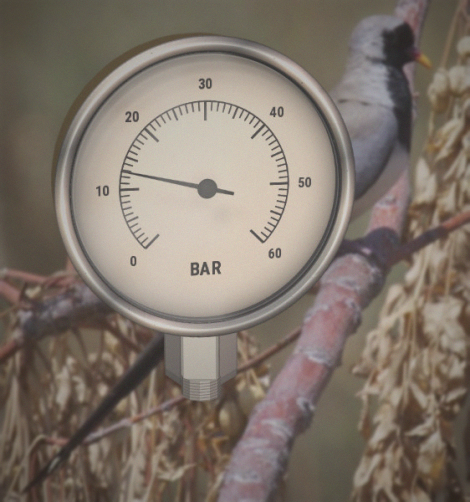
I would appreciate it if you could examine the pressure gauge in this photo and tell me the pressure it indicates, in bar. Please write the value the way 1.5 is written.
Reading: 13
